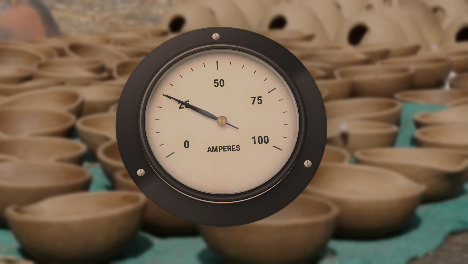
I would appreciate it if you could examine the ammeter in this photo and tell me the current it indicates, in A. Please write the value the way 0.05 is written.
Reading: 25
